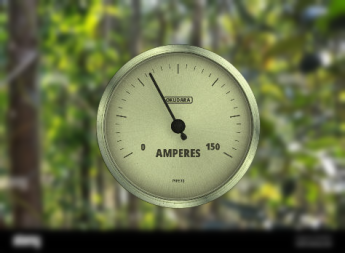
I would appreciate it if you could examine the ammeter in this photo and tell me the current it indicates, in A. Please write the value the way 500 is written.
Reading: 57.5
